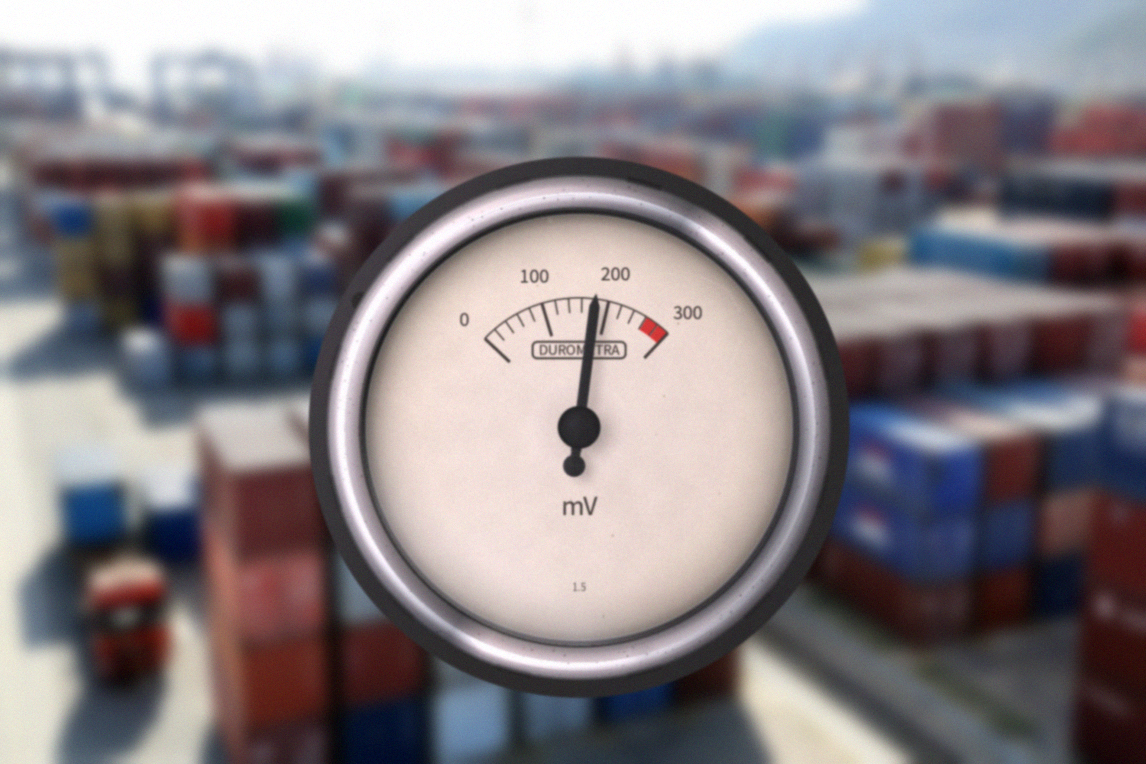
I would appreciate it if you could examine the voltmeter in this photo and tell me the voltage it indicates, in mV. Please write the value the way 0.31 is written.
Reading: 180
